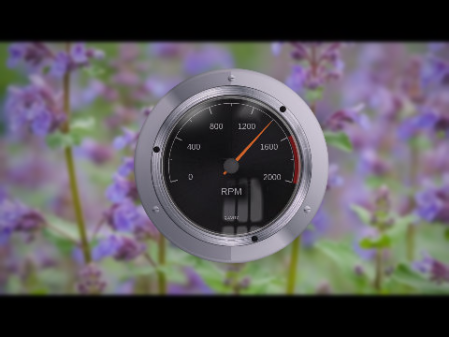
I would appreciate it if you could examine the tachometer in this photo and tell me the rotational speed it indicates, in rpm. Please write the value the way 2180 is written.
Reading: 1400
